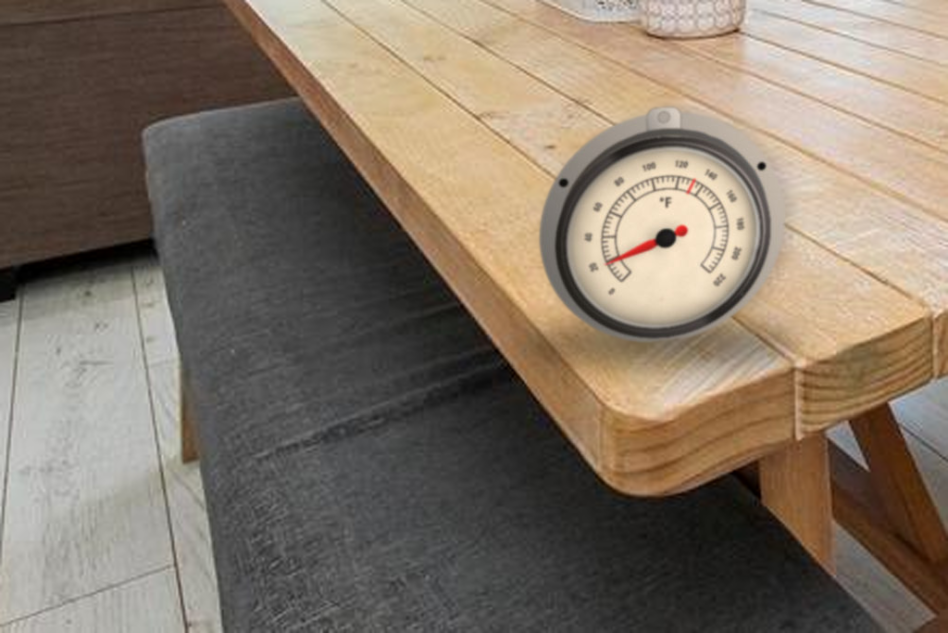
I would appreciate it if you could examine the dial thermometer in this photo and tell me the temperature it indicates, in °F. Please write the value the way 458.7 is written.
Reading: 20
